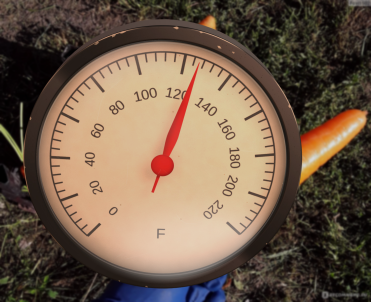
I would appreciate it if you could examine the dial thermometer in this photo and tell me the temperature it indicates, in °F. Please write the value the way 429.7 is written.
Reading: 126
